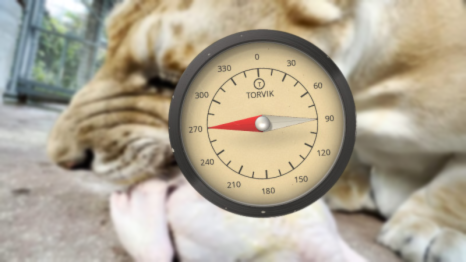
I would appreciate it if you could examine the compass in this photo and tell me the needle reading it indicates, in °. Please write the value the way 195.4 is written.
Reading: 270
